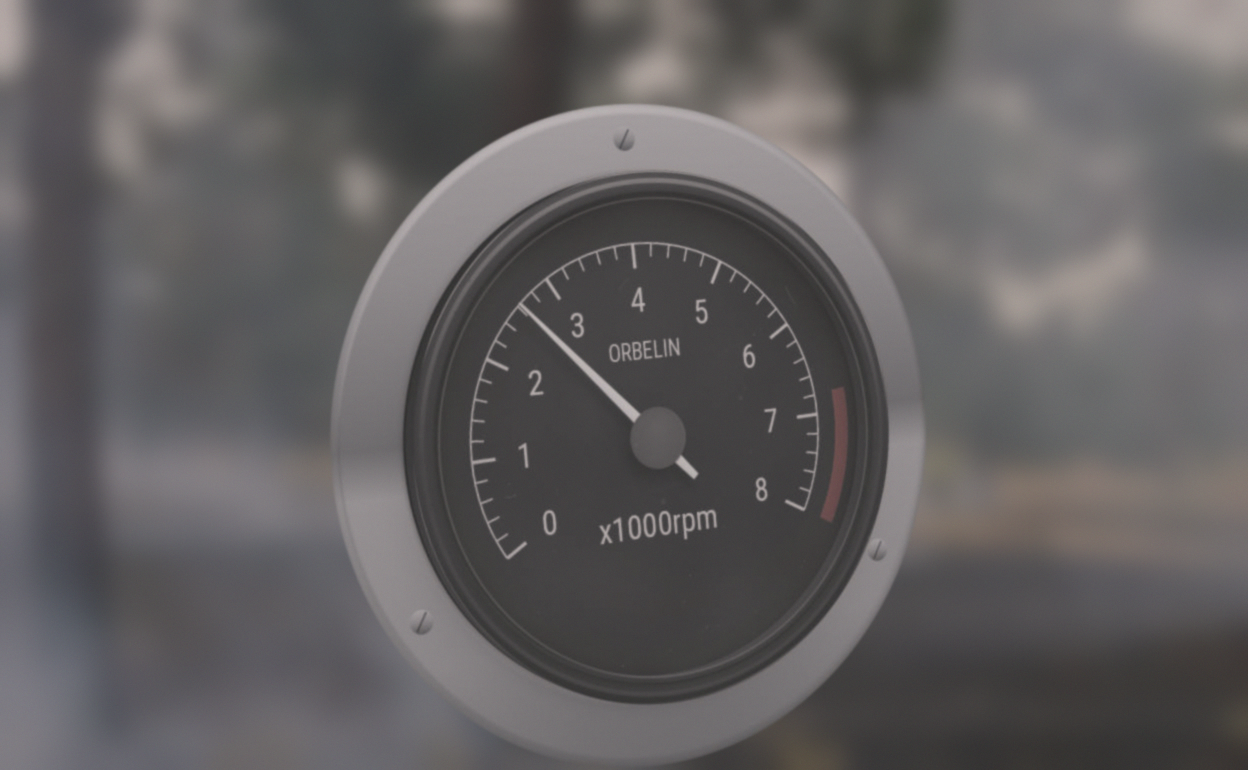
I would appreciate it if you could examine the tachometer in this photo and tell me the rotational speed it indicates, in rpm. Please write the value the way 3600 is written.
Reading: 2600
